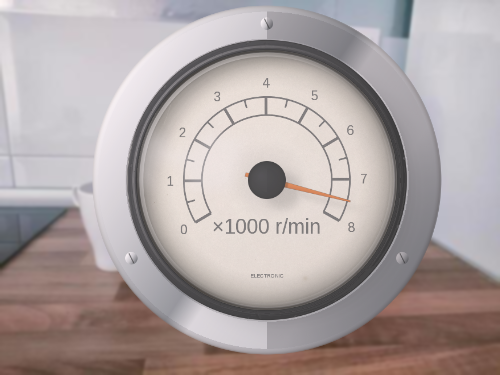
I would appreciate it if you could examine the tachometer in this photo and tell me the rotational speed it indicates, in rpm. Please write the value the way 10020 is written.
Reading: 7500
